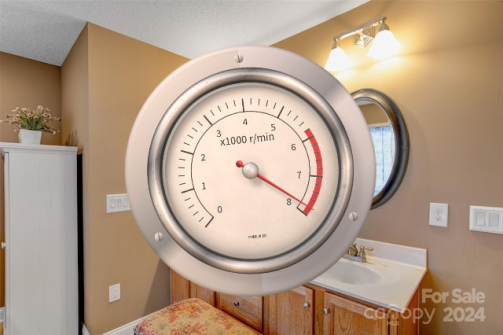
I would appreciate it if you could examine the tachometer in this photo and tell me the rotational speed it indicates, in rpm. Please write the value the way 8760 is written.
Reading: 7800
